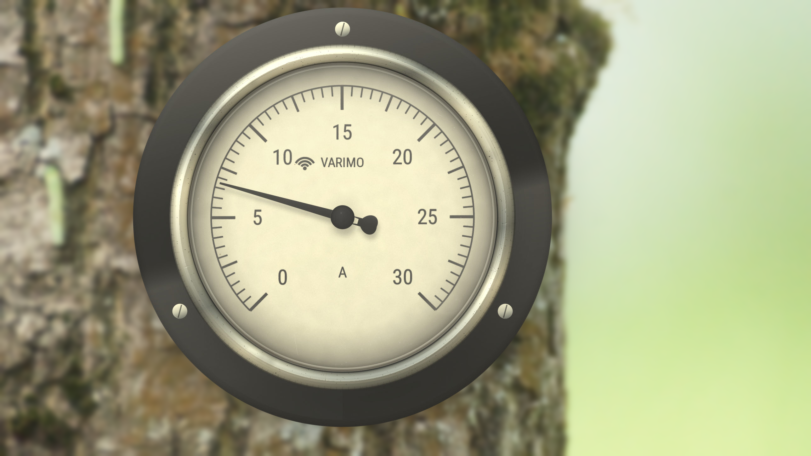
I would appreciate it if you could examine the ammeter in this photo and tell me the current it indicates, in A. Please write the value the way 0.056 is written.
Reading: 6.75
